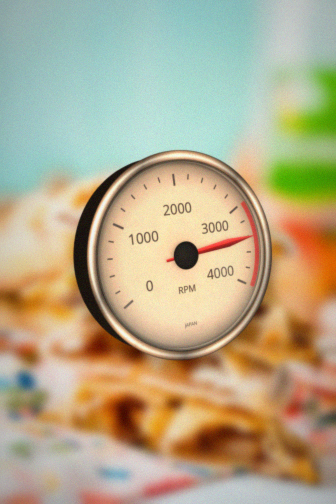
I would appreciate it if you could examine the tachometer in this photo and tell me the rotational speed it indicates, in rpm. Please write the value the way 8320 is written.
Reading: 3400
